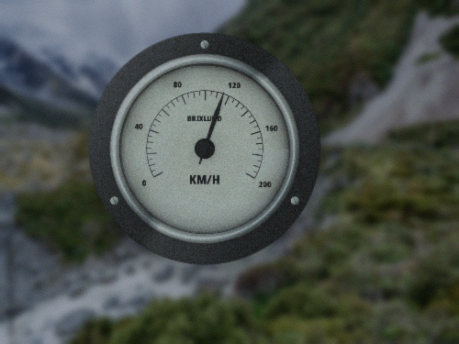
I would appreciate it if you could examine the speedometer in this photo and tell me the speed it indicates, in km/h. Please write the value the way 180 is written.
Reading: 115
